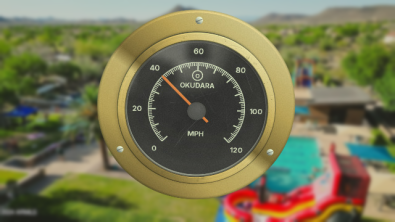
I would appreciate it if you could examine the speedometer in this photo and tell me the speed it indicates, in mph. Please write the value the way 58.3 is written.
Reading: 40
